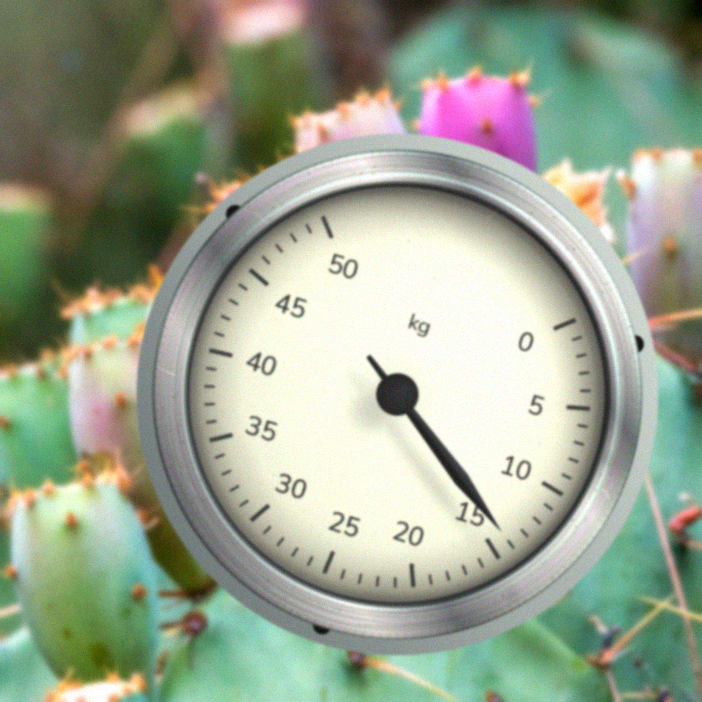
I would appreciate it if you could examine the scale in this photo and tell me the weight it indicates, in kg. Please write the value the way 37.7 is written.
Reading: 14
